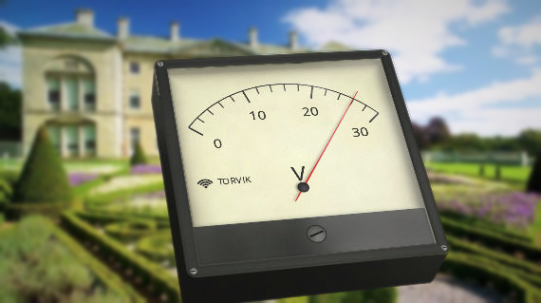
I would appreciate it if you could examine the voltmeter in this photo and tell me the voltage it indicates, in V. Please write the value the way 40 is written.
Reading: 26
